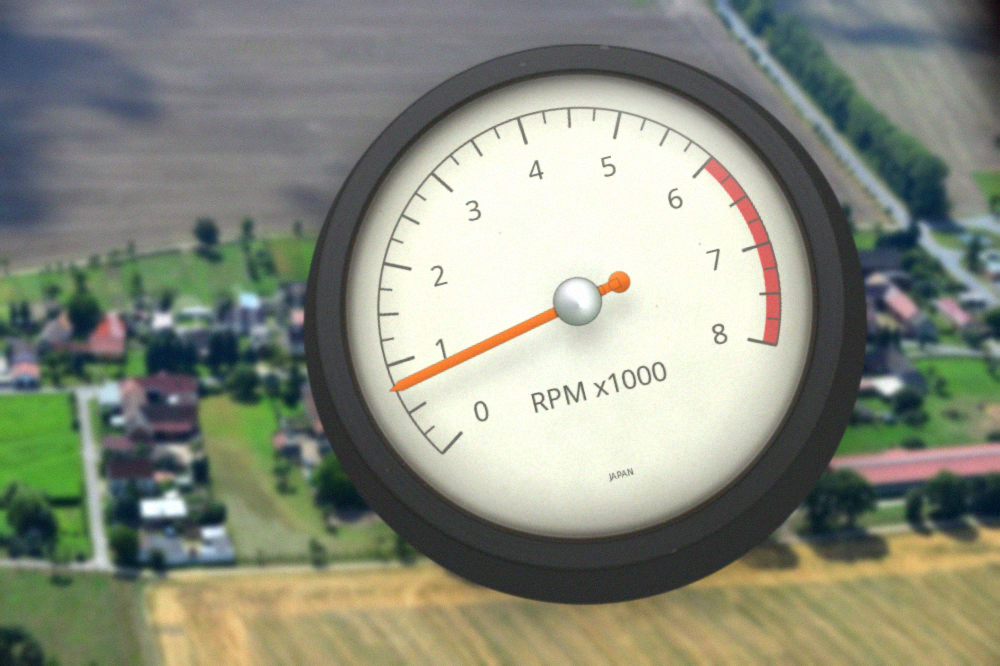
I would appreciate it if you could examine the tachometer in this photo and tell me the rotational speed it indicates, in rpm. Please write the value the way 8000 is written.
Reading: 750
